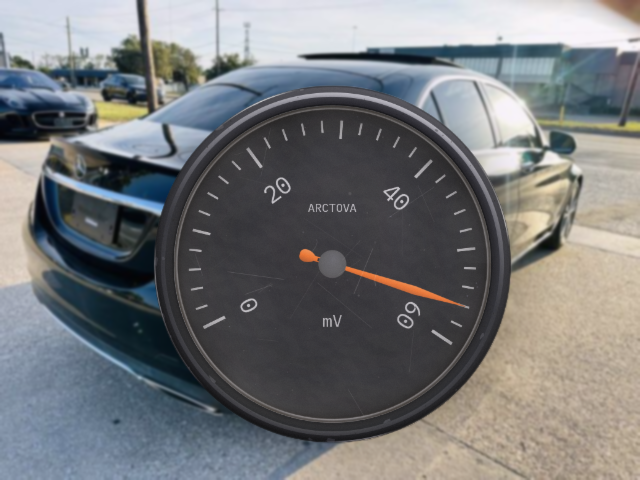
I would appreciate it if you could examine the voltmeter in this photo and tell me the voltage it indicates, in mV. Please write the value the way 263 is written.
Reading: 56
